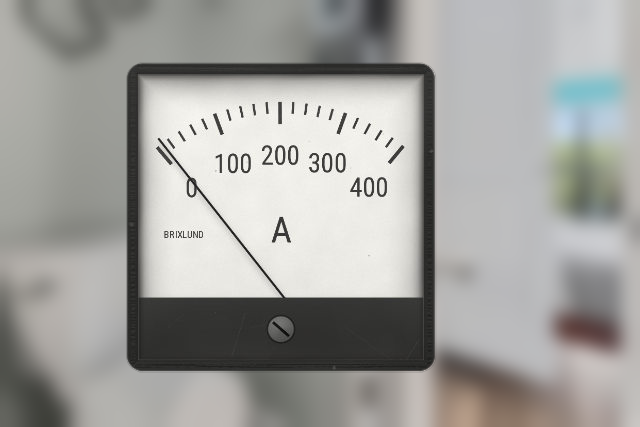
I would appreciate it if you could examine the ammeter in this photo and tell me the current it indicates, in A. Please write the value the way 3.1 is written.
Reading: 10
